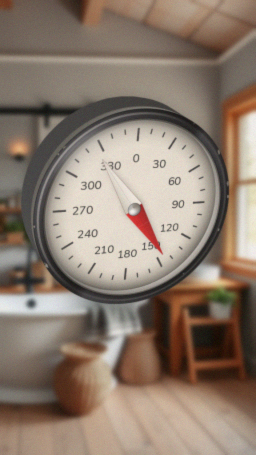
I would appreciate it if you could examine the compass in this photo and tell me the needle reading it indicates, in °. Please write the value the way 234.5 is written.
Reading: 145
